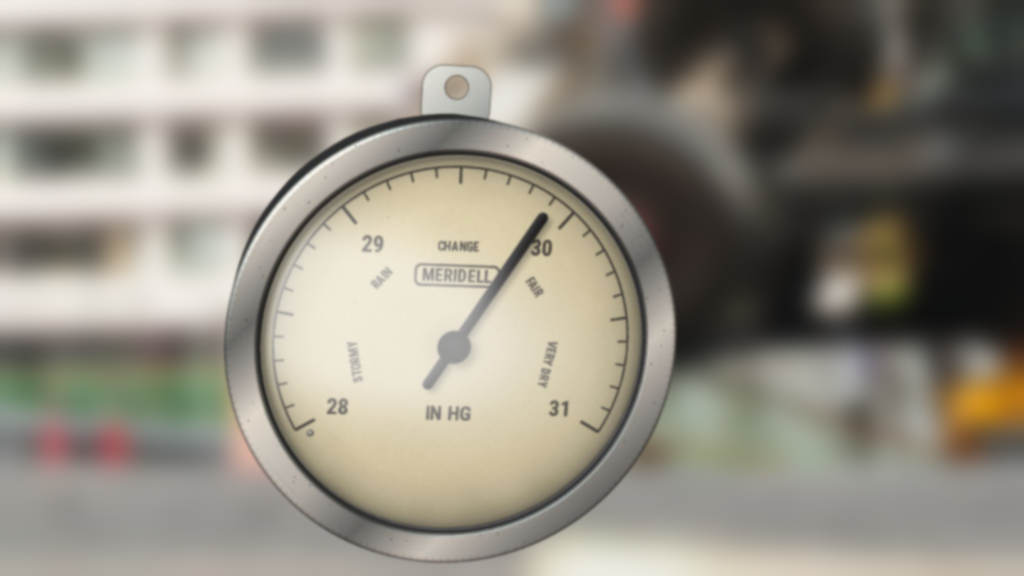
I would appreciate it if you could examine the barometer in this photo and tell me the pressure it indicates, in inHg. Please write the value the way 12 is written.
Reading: 29.9
